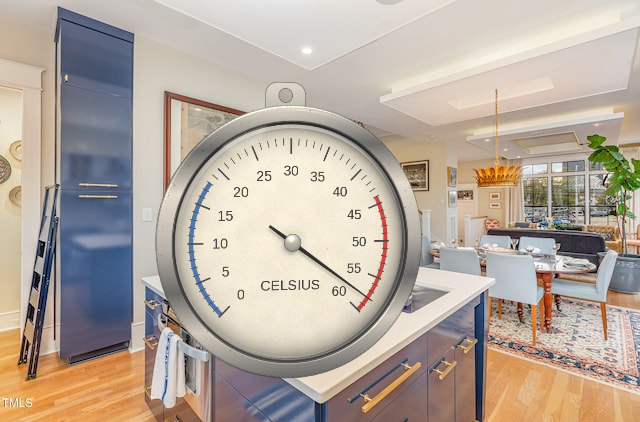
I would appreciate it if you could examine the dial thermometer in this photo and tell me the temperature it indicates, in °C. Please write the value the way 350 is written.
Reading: 58
